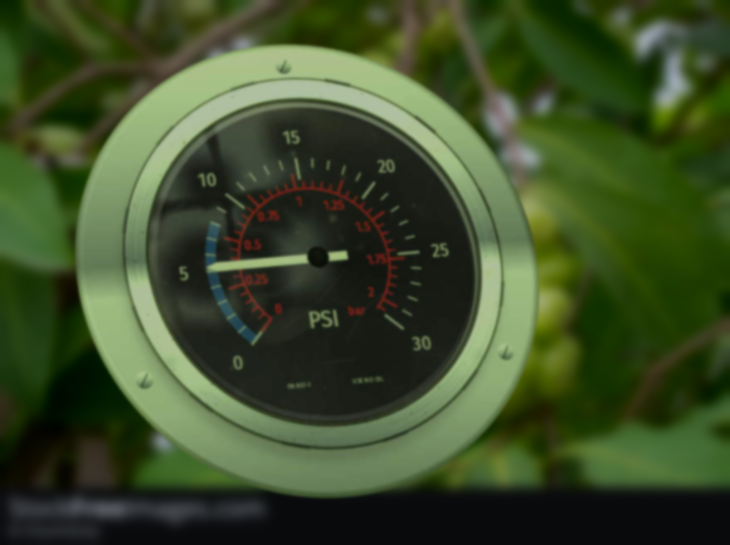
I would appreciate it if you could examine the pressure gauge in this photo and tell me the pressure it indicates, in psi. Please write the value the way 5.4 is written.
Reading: 5
